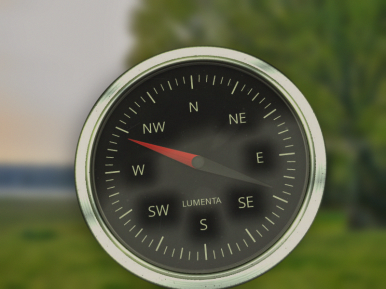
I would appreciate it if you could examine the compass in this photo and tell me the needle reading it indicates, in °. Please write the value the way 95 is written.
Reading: 295
